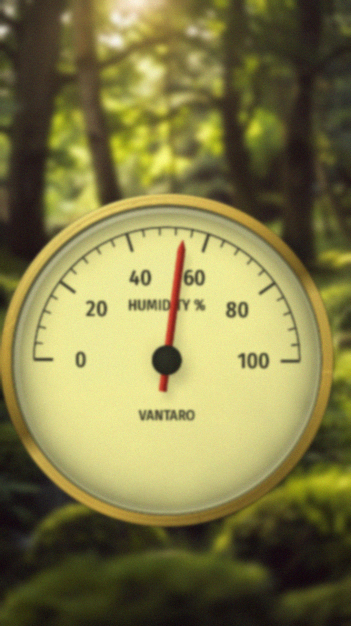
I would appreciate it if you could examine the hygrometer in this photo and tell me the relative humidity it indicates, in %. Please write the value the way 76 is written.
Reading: 54
